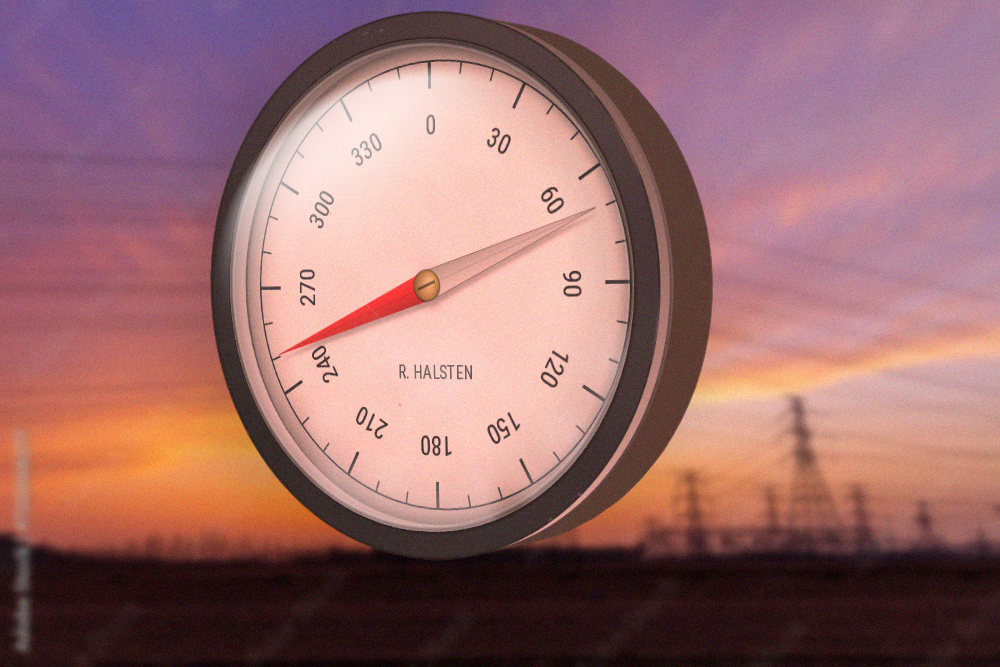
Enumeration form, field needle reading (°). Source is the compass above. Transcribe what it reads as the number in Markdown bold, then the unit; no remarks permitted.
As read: **250** °
